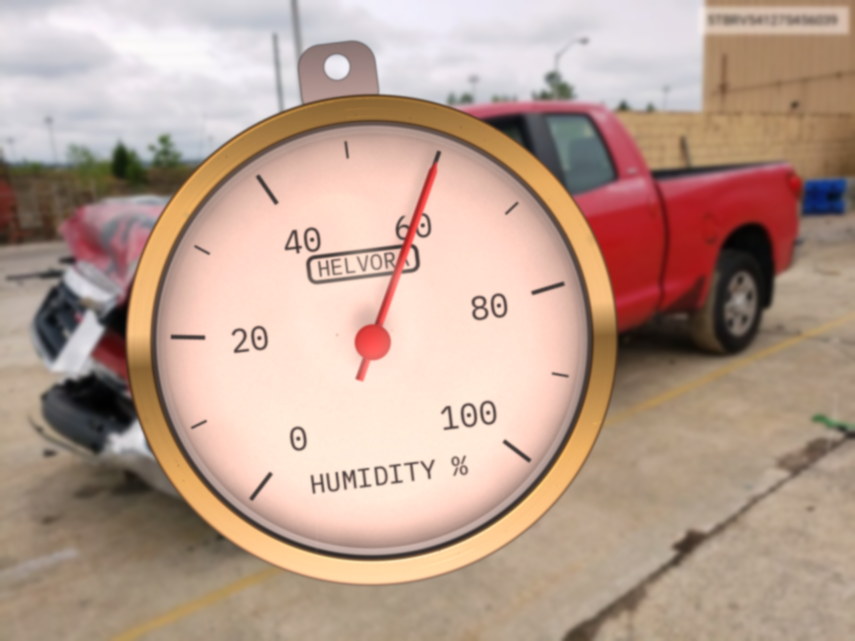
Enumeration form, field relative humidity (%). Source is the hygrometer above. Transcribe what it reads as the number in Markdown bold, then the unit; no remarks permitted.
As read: **60** %
